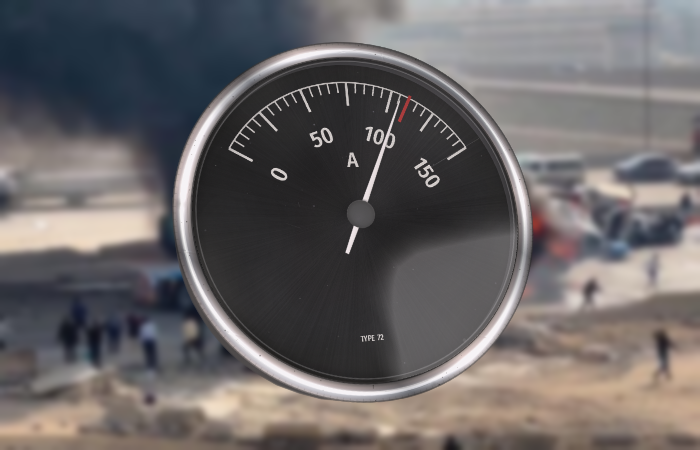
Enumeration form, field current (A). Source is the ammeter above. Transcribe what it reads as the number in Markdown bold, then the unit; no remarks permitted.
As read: **105** A
